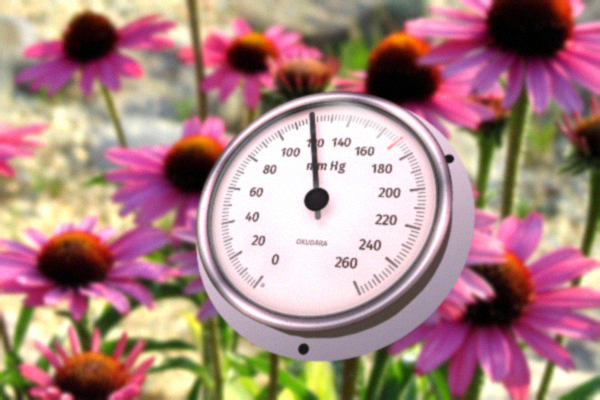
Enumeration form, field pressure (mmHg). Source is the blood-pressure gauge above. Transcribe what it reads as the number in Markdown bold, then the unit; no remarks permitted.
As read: **120** mmHg
